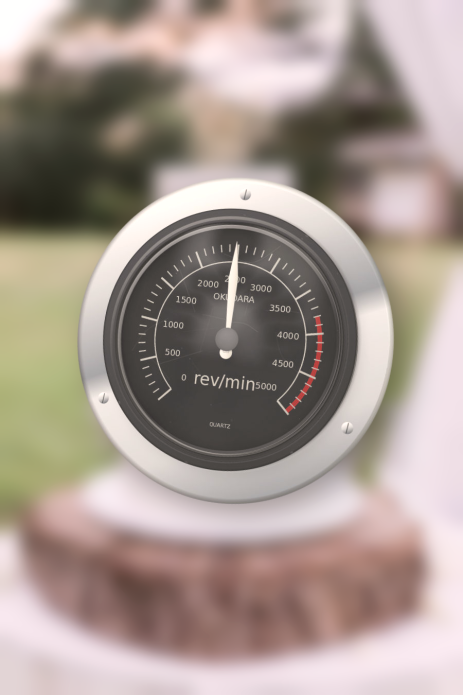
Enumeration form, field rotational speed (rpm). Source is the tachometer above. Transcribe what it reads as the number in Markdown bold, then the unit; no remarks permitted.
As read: **2500** rpm
